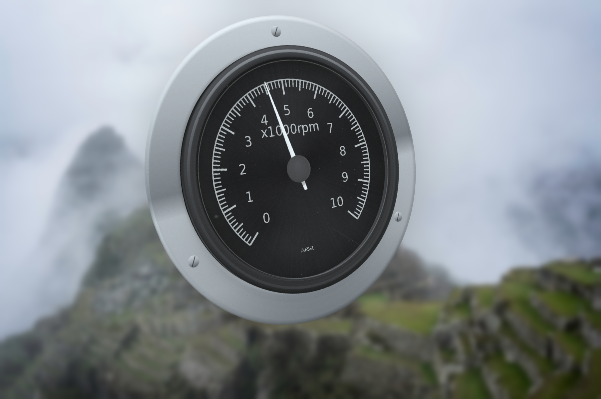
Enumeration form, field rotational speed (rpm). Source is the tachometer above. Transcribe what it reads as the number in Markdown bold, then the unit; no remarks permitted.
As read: **4500** rpm
